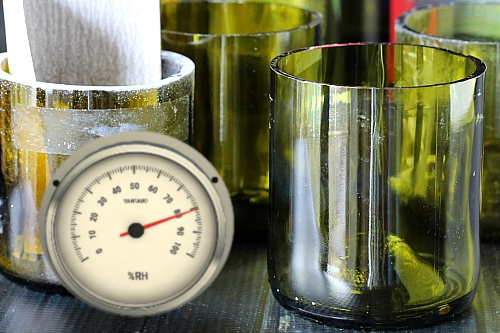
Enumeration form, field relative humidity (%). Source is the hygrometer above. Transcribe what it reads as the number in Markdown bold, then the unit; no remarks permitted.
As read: **80** %
